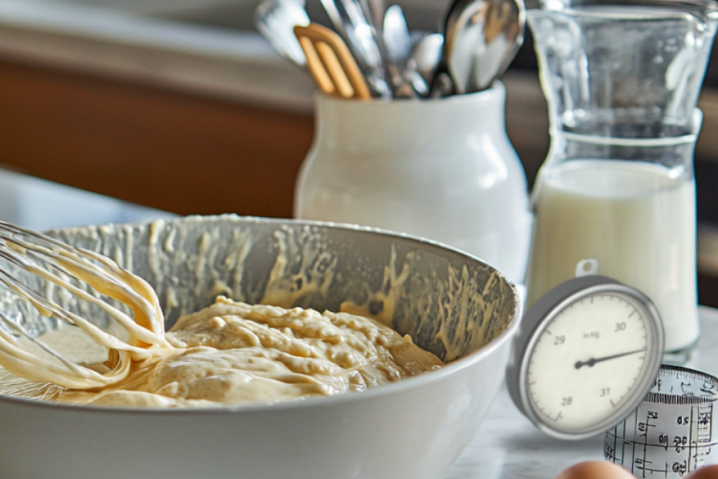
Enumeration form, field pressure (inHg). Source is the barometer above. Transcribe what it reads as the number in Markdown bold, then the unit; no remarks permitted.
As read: **30.4** inHg
